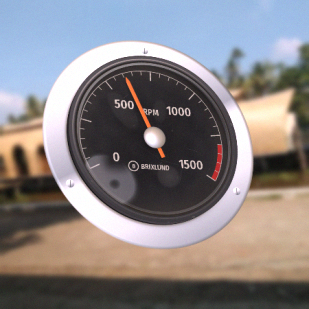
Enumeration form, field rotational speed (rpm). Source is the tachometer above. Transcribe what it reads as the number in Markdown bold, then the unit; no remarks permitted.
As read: **600** rpm
